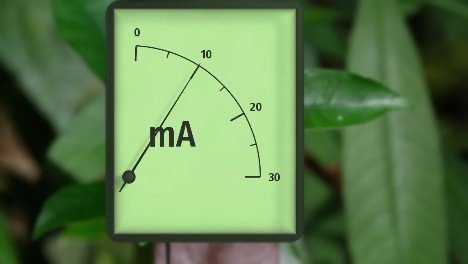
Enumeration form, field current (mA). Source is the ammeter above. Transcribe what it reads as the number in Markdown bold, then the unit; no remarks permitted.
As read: **10** mA
